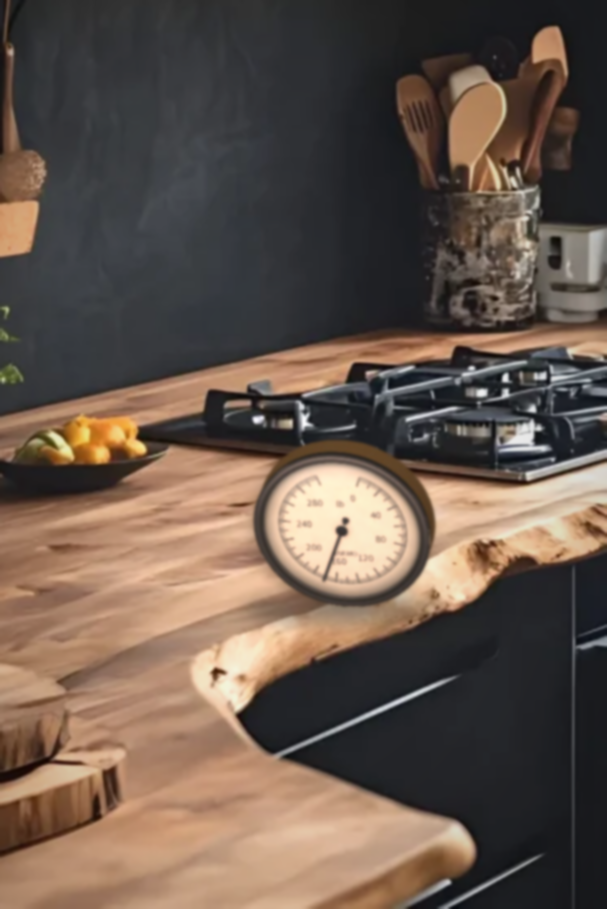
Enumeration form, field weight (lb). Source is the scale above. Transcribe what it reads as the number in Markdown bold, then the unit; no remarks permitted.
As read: **170** lb
